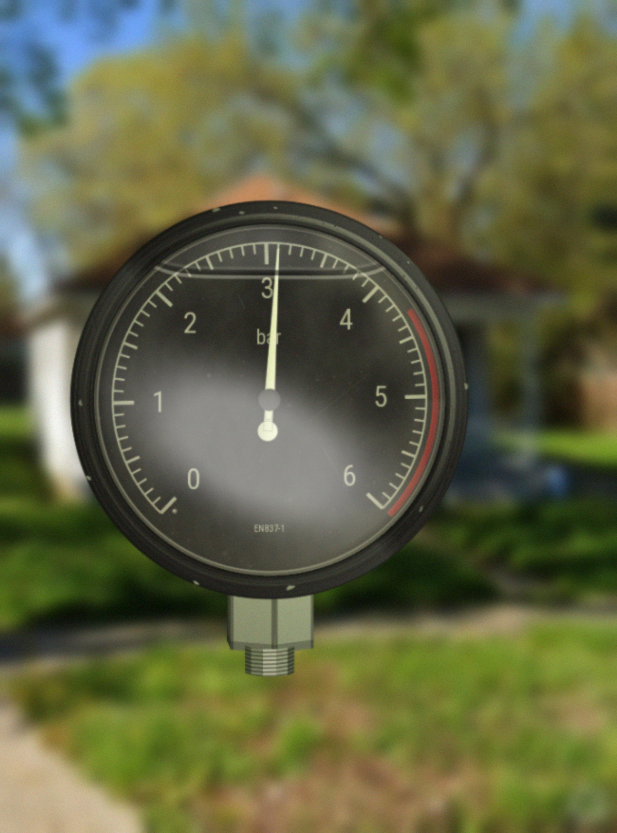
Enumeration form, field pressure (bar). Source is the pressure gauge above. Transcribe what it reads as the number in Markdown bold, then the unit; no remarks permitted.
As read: **3.1** bar
